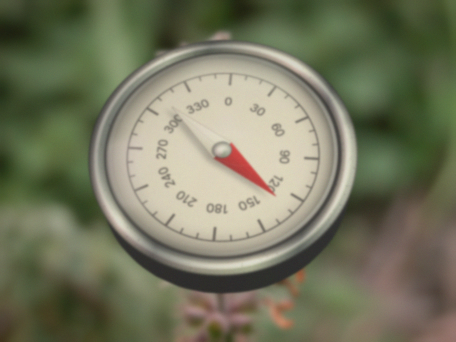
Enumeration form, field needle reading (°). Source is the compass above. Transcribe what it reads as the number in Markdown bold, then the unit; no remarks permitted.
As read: **130** °
